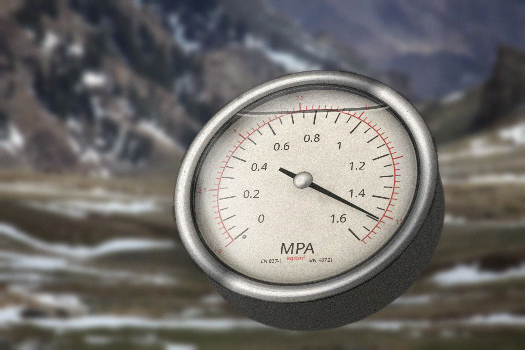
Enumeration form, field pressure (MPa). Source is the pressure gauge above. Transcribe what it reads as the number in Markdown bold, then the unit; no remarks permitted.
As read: **1.5** MPa
